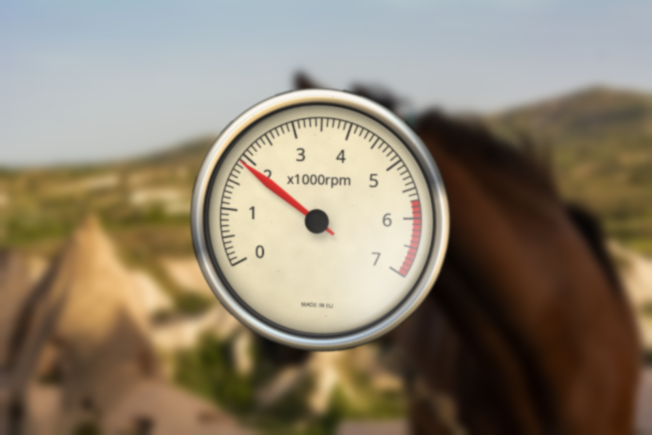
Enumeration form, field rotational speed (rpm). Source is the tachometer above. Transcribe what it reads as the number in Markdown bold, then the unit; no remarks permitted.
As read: **1900** rpm
